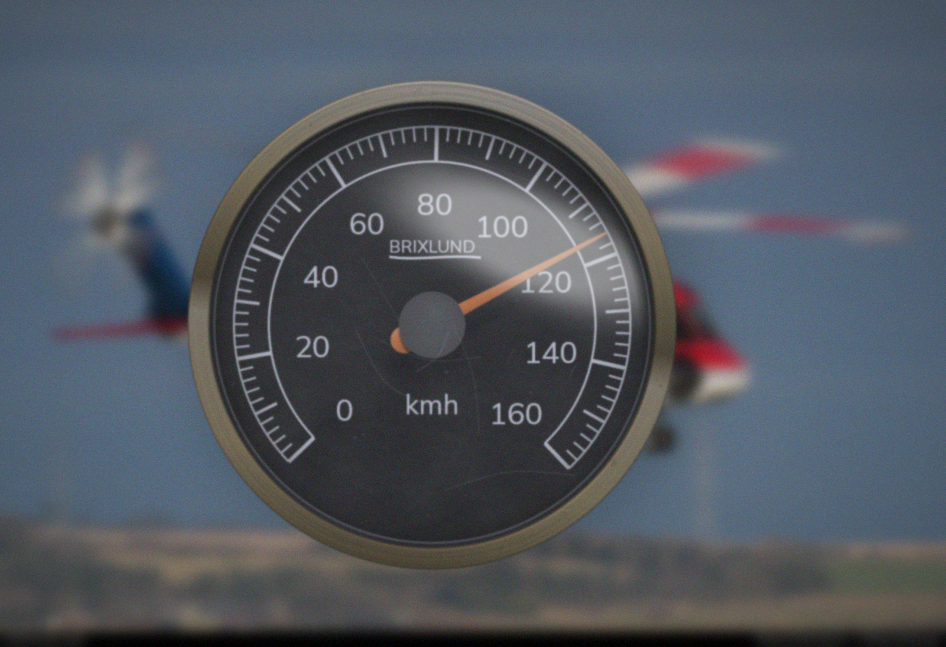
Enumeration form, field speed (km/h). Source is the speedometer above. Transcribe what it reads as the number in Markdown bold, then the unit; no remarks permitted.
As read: **116** km/h
